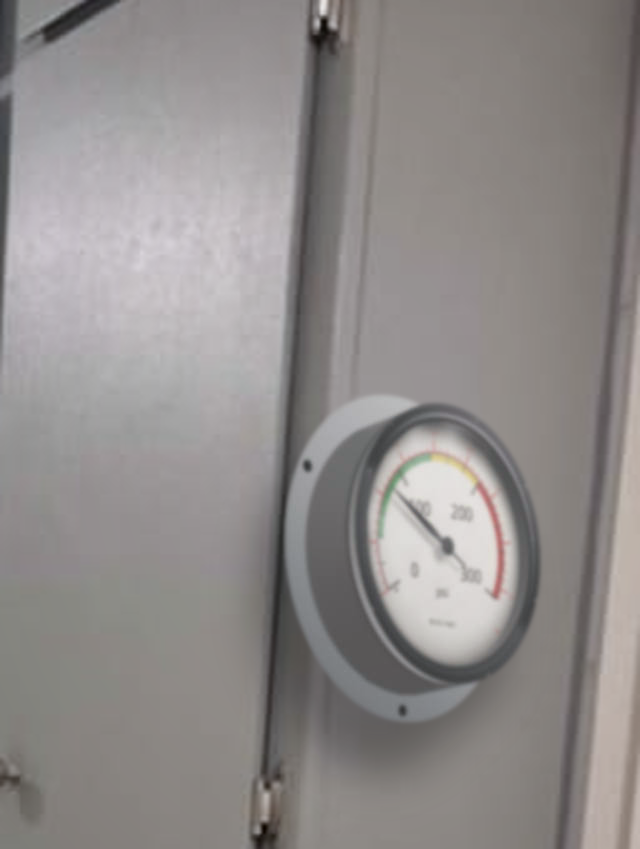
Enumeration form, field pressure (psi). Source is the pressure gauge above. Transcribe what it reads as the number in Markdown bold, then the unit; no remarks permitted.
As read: **80** psi
